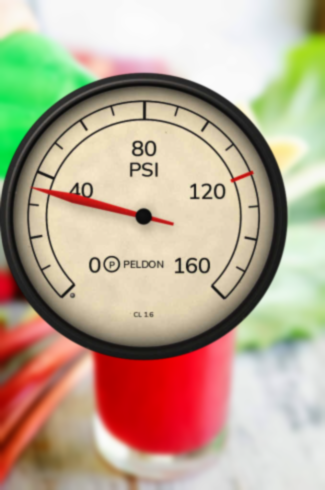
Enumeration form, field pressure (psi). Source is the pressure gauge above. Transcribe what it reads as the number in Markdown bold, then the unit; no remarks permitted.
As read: **35** psi
